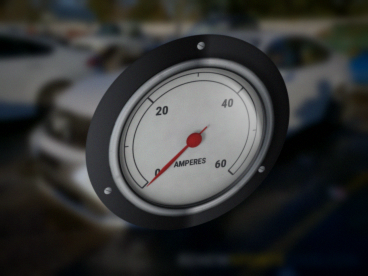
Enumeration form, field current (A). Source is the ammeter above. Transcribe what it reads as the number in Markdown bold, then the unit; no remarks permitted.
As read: **0** A
